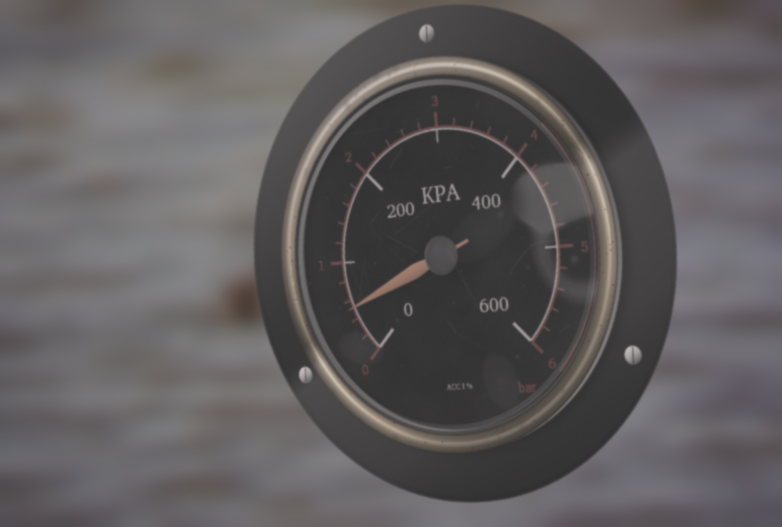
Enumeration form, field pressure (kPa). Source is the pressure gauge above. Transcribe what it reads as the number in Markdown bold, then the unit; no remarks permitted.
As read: **50** kPa
